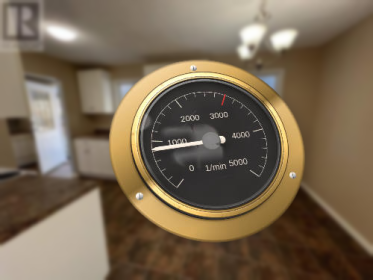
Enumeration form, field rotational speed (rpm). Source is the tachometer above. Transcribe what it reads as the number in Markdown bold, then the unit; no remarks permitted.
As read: **800** rpm
